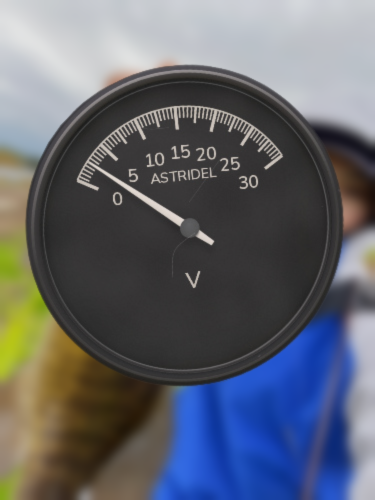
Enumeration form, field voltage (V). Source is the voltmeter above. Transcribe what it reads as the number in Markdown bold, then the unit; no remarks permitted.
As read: **2.5** V
